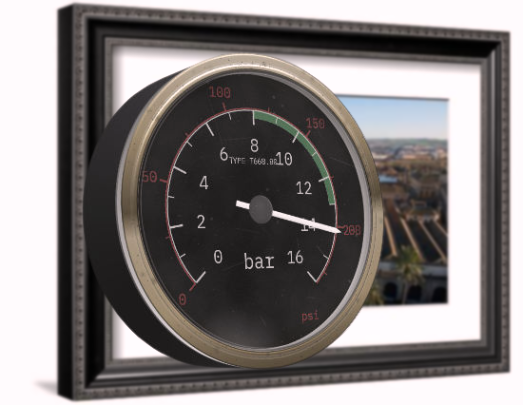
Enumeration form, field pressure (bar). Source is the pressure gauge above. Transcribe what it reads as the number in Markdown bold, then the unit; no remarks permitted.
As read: **14** bar
